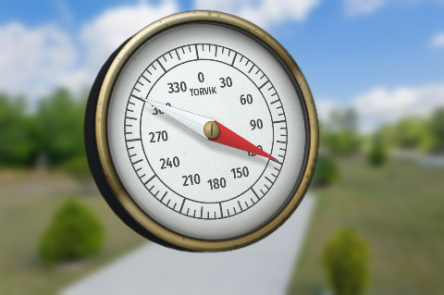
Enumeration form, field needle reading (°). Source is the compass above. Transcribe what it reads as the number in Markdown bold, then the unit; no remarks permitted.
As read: **120** °
